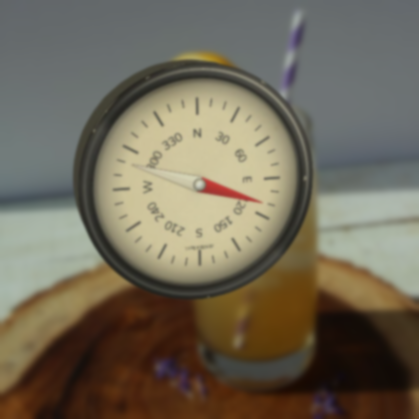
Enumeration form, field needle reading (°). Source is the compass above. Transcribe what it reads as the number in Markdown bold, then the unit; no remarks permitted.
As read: **110** °
